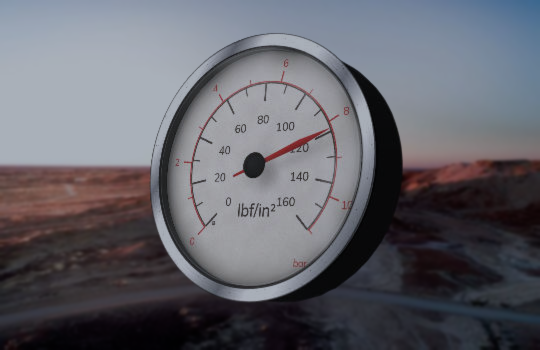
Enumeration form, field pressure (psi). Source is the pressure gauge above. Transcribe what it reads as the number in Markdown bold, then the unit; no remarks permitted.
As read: **120** psi
